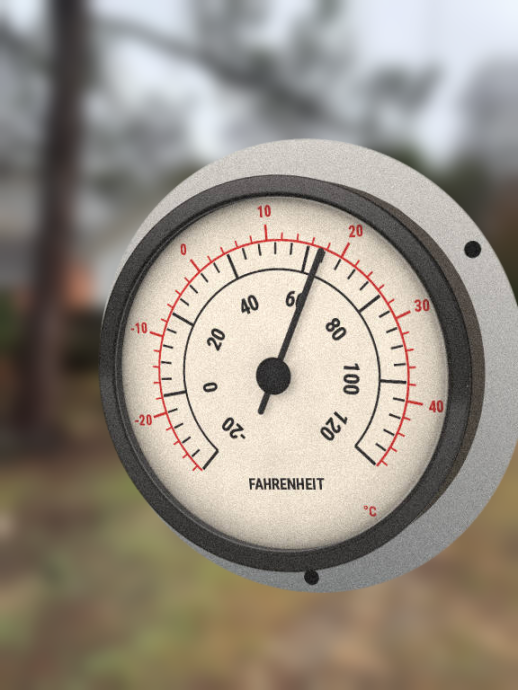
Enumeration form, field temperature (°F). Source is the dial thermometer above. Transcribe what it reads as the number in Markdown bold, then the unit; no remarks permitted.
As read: **64** °F
